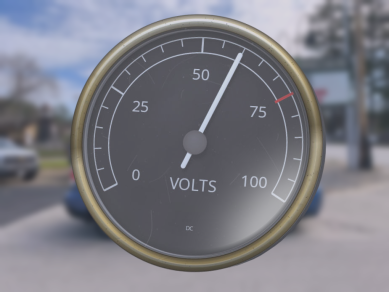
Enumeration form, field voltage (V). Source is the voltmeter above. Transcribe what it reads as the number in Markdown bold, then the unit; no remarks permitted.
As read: **60** V
